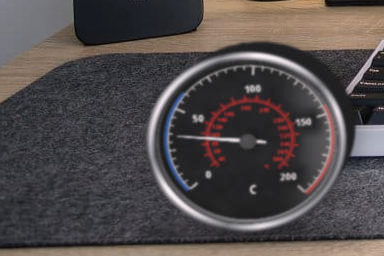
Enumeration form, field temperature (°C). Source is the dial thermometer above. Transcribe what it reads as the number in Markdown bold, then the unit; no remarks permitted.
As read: **35** °C
